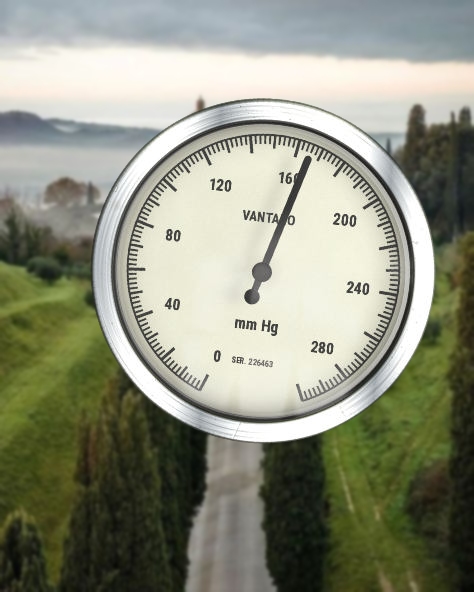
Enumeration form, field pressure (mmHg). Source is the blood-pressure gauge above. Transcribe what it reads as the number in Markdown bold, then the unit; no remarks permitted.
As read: **166** mmHg
